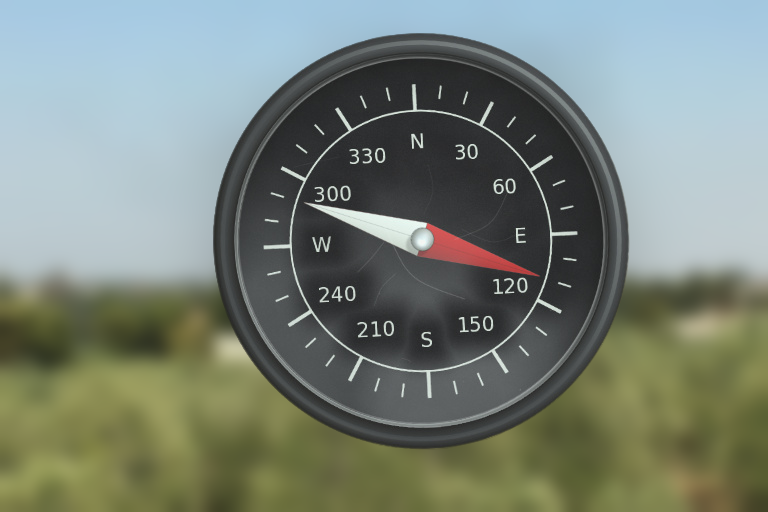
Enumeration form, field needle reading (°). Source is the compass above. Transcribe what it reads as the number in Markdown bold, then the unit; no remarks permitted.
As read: **110** °
